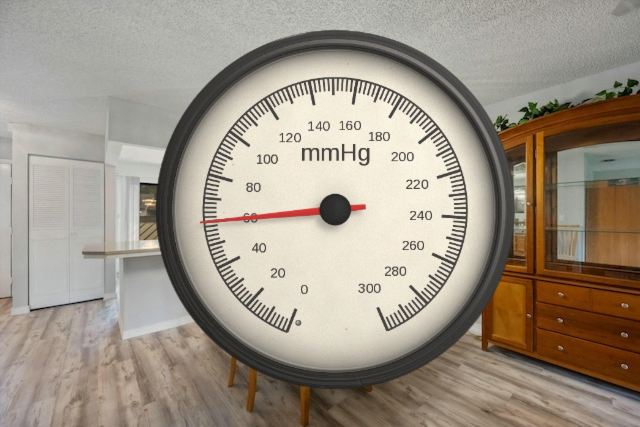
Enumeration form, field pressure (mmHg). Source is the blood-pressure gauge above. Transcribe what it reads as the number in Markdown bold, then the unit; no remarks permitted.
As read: **60** mmHg
